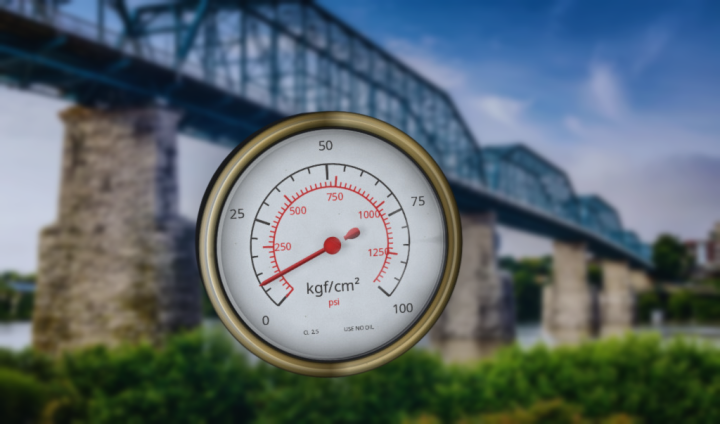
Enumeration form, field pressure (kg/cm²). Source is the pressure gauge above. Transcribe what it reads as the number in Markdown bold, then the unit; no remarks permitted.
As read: **7.5** kg/cm²
